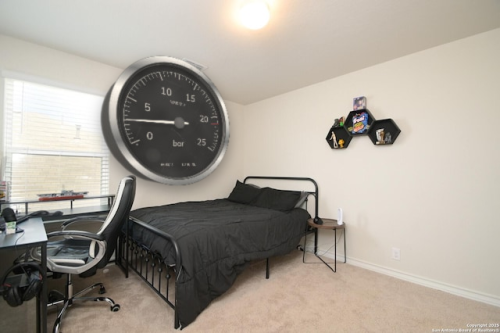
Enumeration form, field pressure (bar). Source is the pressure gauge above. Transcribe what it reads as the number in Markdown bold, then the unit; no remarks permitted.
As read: **2.5** bar
